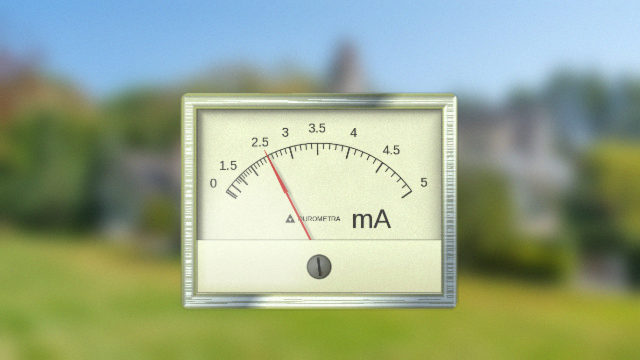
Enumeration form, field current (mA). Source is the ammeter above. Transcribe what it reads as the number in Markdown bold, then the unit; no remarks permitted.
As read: **2.5** mA
